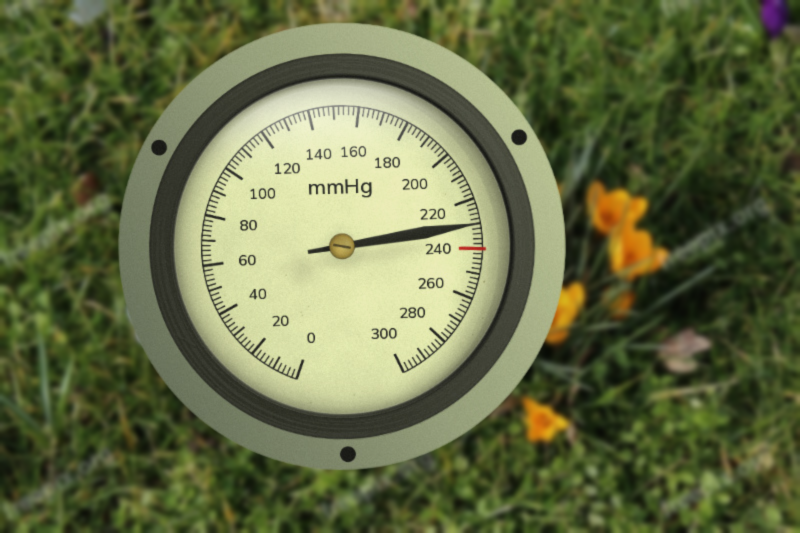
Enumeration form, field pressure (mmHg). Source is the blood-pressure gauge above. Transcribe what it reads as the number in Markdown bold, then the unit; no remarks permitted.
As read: **230** mmHg
